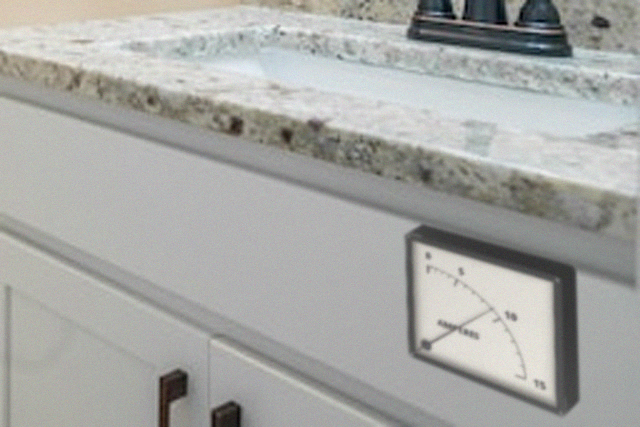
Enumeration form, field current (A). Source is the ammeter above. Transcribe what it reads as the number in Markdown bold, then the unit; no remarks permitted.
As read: **9** A
